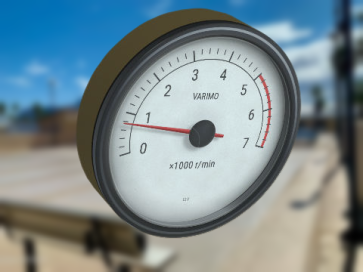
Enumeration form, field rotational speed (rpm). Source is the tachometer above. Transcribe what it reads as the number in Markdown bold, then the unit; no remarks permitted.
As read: **800** rpm
